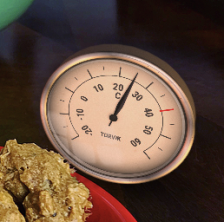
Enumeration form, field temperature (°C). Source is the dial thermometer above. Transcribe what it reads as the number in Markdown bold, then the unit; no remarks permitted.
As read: **25** °C
